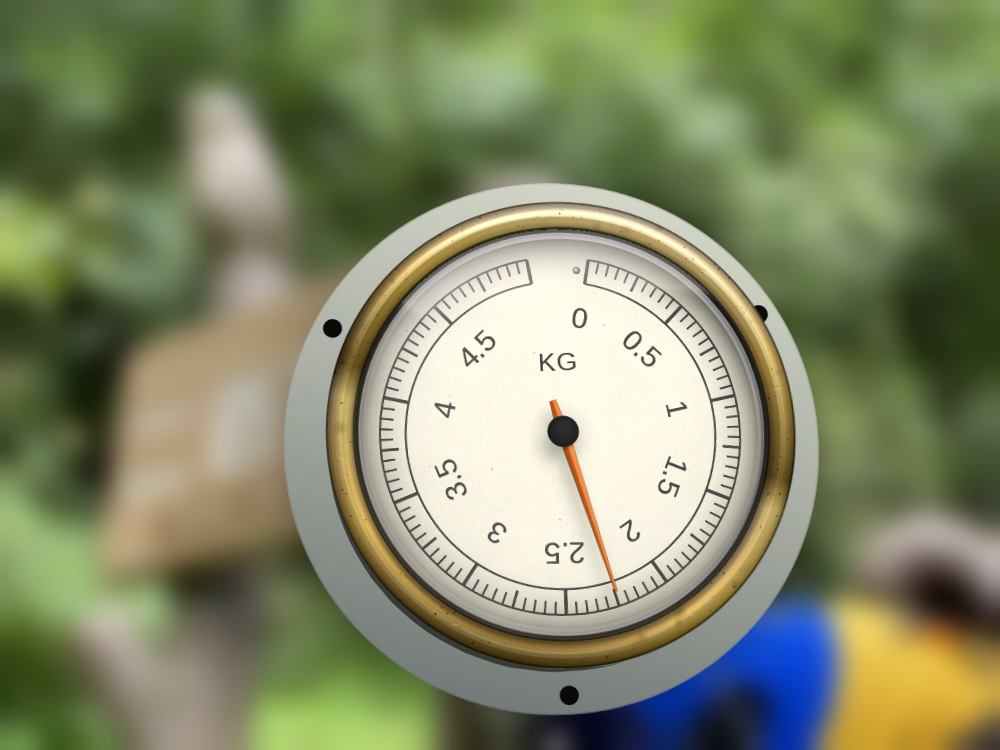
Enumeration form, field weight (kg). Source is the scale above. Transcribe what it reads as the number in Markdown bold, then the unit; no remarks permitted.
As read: **2.25** kg
